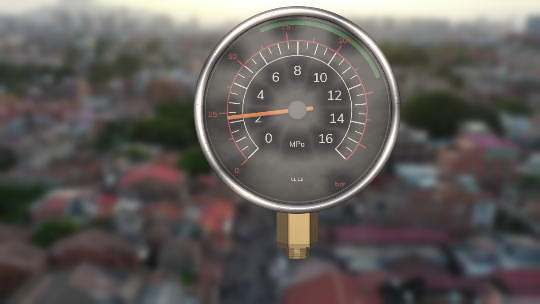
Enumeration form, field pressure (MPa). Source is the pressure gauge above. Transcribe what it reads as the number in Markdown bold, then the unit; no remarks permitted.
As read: **2.25** MPa
